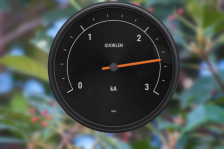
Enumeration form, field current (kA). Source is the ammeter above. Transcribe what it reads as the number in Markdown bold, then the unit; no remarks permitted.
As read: **2.5** kA
